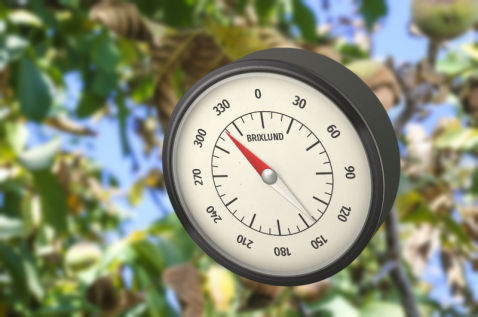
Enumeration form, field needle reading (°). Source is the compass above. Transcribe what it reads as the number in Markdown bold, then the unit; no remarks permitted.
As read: **320** °
